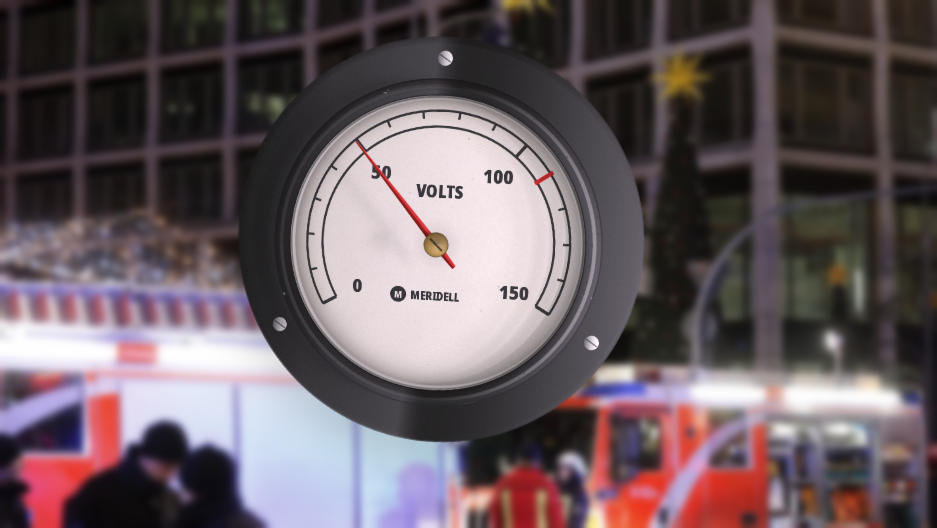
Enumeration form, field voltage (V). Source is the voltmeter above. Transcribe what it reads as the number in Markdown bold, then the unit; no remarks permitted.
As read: **50** V
